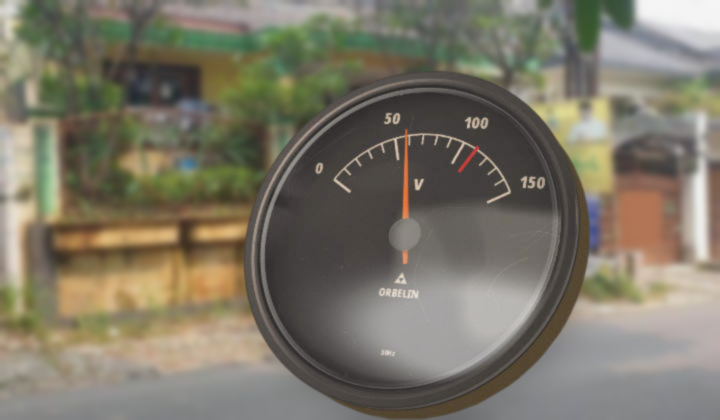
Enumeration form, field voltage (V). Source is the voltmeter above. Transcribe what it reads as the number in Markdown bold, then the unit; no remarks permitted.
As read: **60** V
